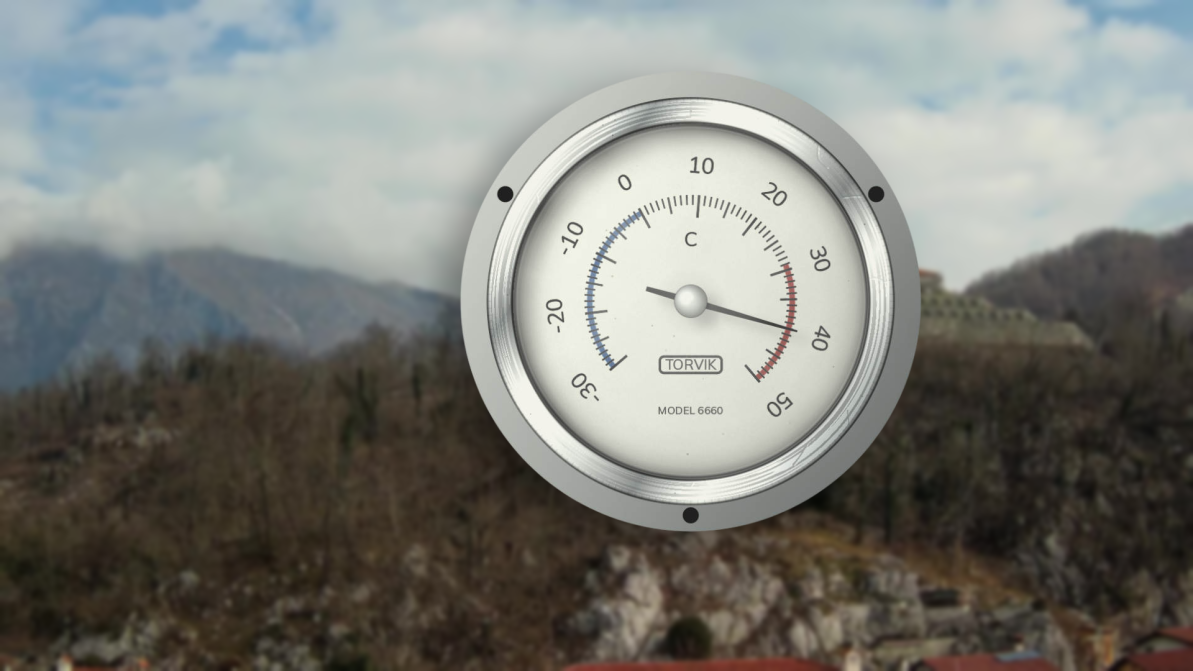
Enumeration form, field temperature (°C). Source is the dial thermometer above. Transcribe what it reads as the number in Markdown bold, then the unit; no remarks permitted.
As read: **40** °C
